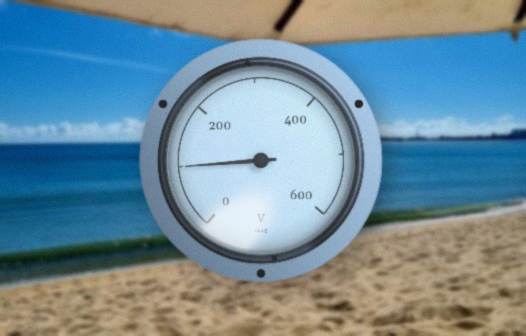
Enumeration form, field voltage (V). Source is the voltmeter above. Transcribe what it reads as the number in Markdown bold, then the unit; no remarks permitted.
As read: **100** V
